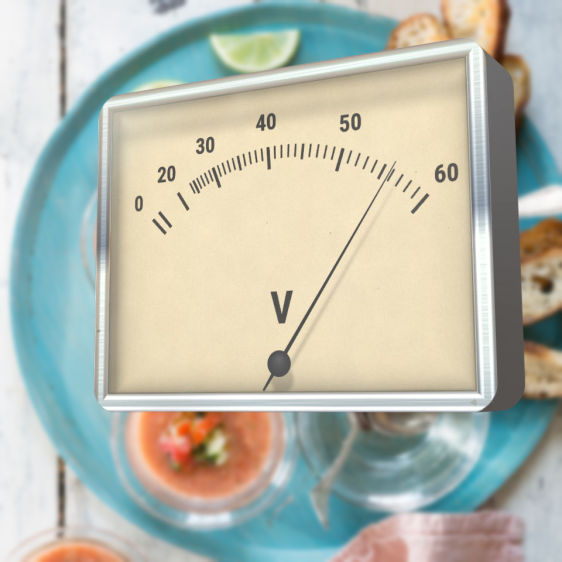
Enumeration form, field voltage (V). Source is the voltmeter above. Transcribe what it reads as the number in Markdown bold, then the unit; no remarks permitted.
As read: **56** V
